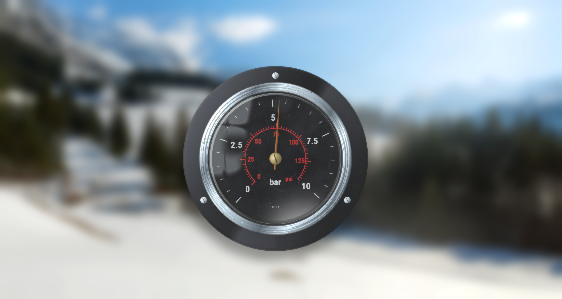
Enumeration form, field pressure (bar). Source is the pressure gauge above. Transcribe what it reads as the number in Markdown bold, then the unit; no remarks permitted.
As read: **5.25** bar
